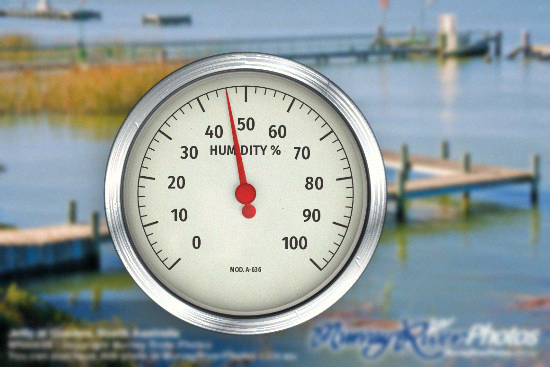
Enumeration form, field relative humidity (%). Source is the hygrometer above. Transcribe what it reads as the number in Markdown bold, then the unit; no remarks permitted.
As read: **46** %
